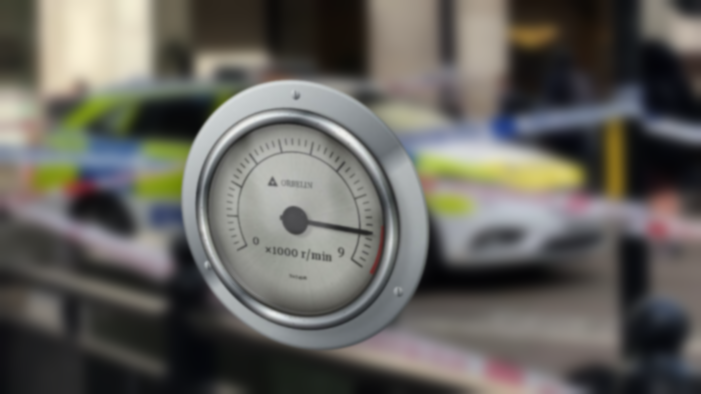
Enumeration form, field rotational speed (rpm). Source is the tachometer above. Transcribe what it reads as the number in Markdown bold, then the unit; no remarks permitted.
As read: **8000** rpm
